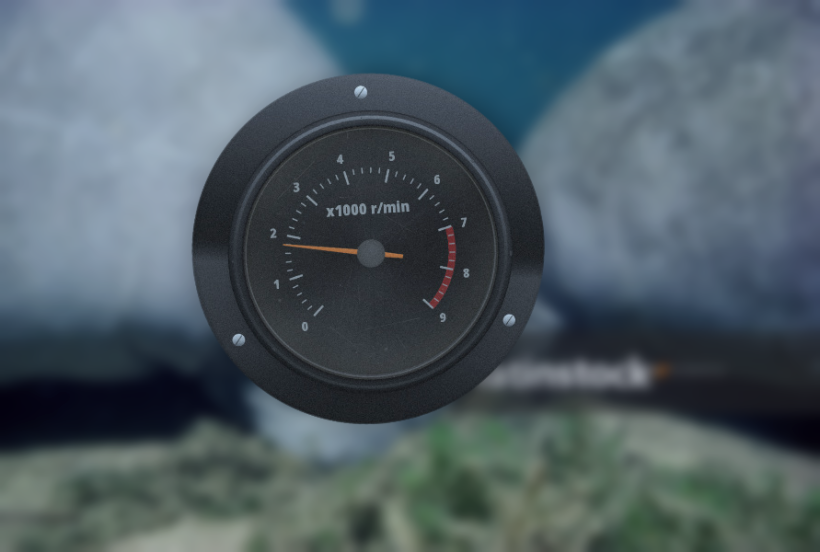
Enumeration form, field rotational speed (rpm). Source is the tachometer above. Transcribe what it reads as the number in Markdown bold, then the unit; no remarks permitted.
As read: **1800** rpm
